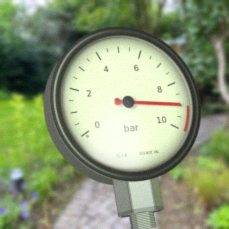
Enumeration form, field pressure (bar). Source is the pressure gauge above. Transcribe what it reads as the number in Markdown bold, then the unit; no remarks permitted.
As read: **9** bar
